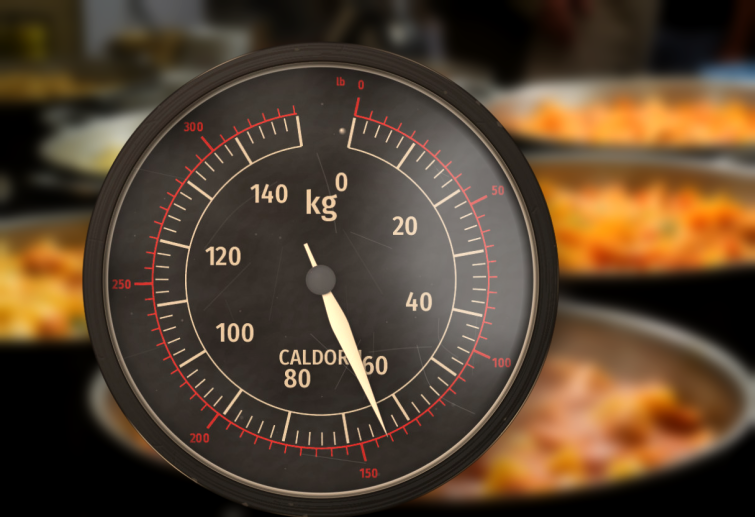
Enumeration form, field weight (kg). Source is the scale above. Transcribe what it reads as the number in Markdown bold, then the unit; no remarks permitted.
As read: **64** kg
